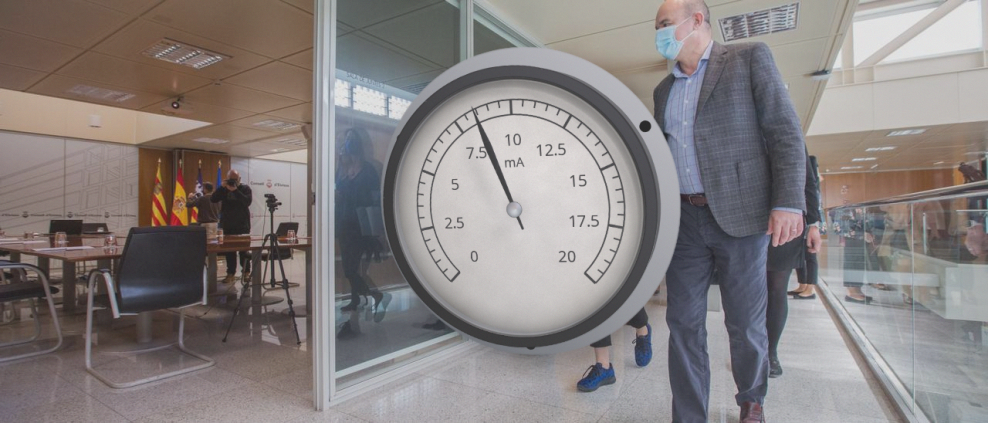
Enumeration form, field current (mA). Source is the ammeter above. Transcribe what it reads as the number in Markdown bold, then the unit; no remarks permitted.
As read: **8.5** mA
